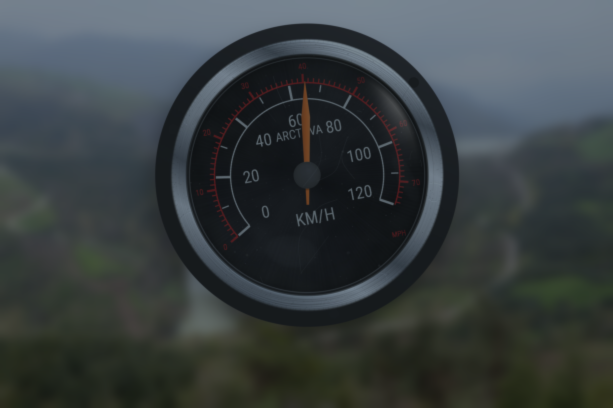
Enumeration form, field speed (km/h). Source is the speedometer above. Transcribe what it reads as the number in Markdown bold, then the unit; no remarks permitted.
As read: **65** km/h
